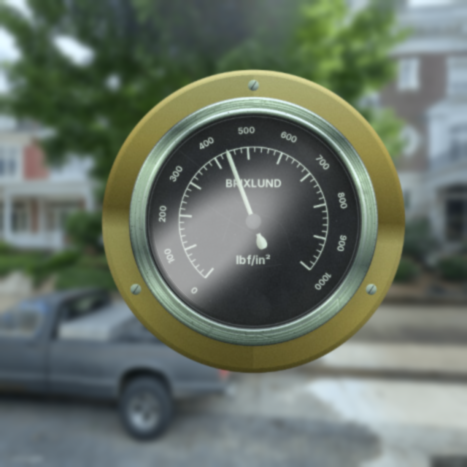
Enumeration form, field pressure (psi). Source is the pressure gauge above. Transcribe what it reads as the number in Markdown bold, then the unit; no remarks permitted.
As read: **440** psi
